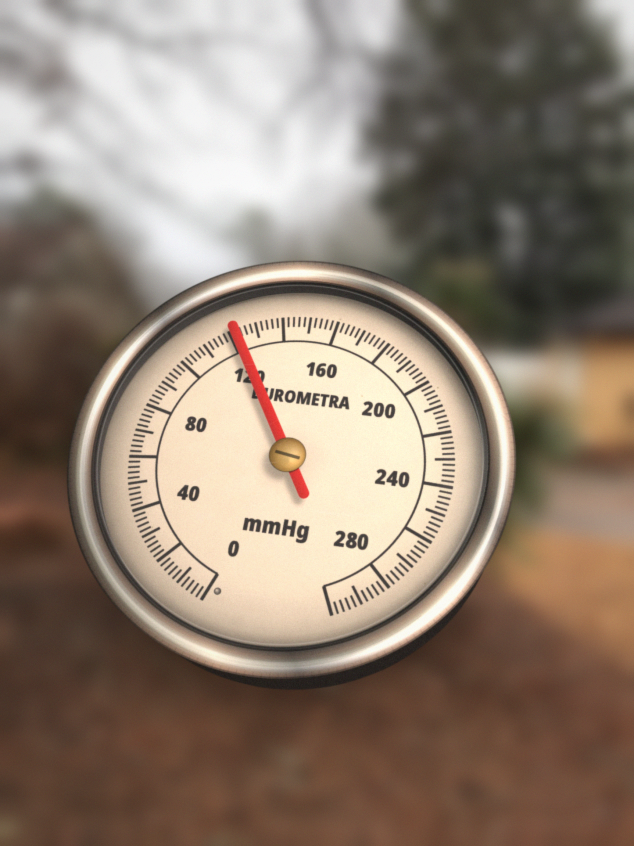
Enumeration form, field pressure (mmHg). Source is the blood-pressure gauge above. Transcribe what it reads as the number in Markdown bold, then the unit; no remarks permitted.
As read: **122** mmHg
